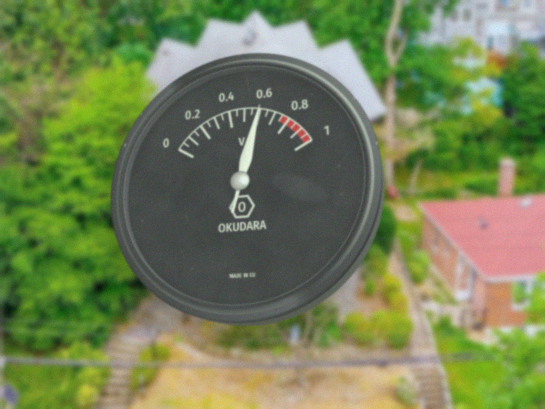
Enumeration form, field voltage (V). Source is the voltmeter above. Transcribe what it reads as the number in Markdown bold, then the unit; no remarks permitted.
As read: **0.6** V
